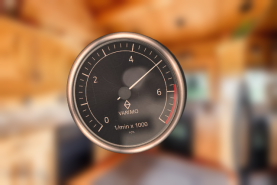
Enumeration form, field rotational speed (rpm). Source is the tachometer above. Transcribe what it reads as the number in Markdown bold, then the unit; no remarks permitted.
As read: **5000** rpm
